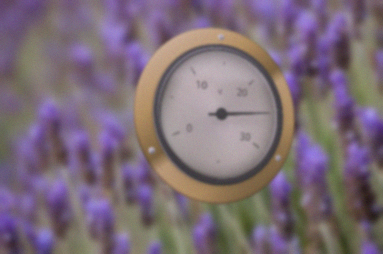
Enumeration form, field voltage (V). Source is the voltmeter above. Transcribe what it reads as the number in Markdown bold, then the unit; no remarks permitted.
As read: **25** V
